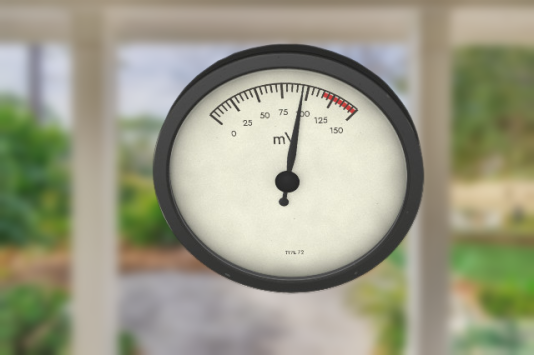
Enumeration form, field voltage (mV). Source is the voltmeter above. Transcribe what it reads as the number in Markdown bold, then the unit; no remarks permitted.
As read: **95** mV
